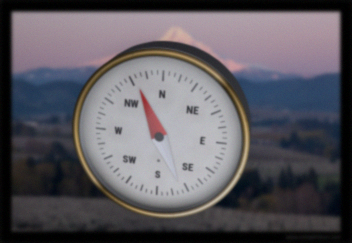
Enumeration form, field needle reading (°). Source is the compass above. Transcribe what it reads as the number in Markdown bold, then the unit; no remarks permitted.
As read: **335** °
